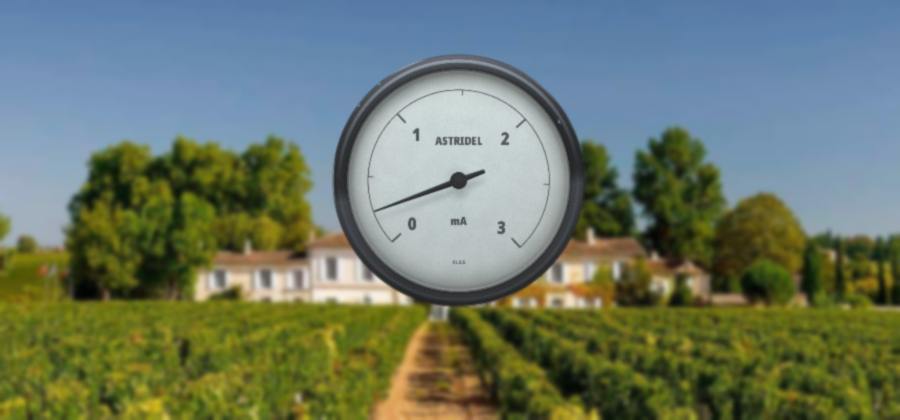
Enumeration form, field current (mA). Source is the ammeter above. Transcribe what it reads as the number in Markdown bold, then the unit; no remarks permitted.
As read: **0.25** mA
